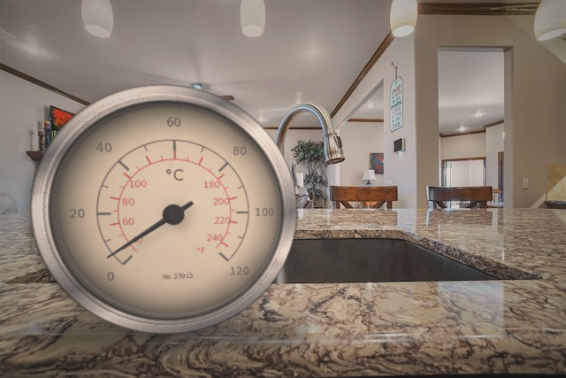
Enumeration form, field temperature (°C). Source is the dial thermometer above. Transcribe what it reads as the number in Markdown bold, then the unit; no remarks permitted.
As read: **5** °C
